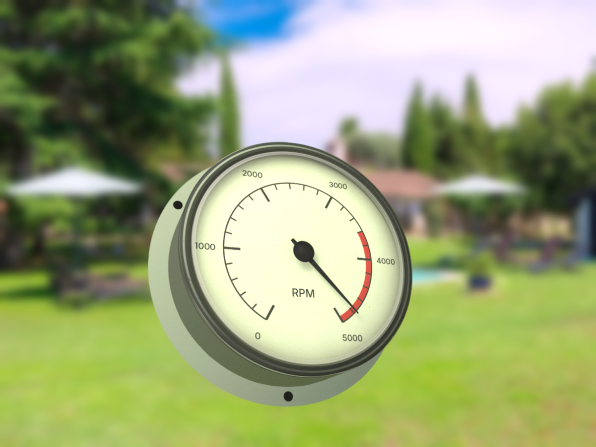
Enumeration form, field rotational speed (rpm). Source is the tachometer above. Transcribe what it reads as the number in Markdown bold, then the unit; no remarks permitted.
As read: **4800** rpm
